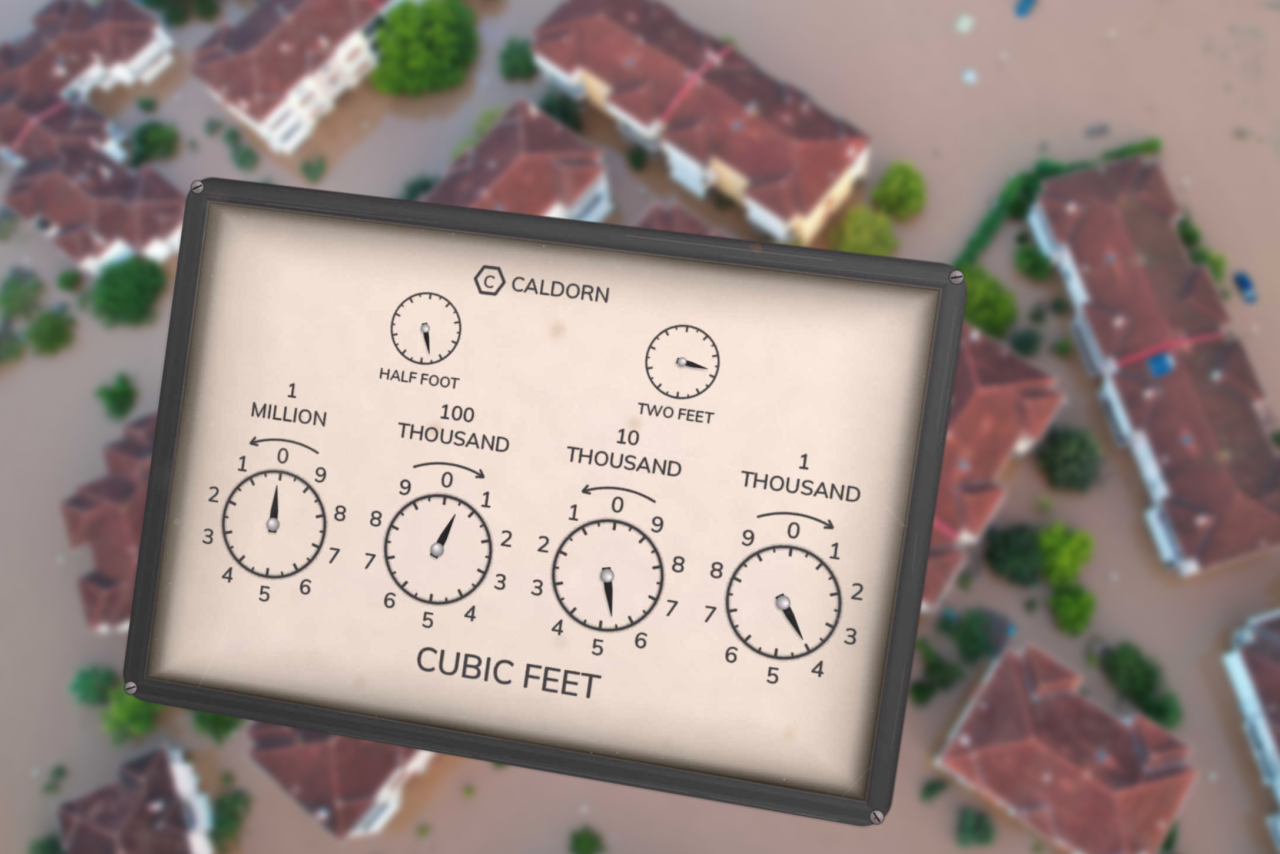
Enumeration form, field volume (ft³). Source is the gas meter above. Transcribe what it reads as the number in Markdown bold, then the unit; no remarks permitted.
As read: **5400** ft³
